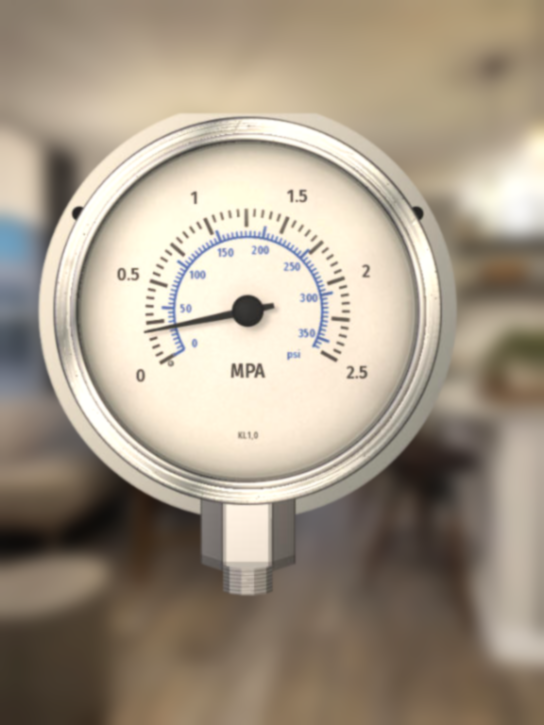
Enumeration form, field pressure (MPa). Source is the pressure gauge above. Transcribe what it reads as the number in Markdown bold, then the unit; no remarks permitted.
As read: **0.2** MPa
